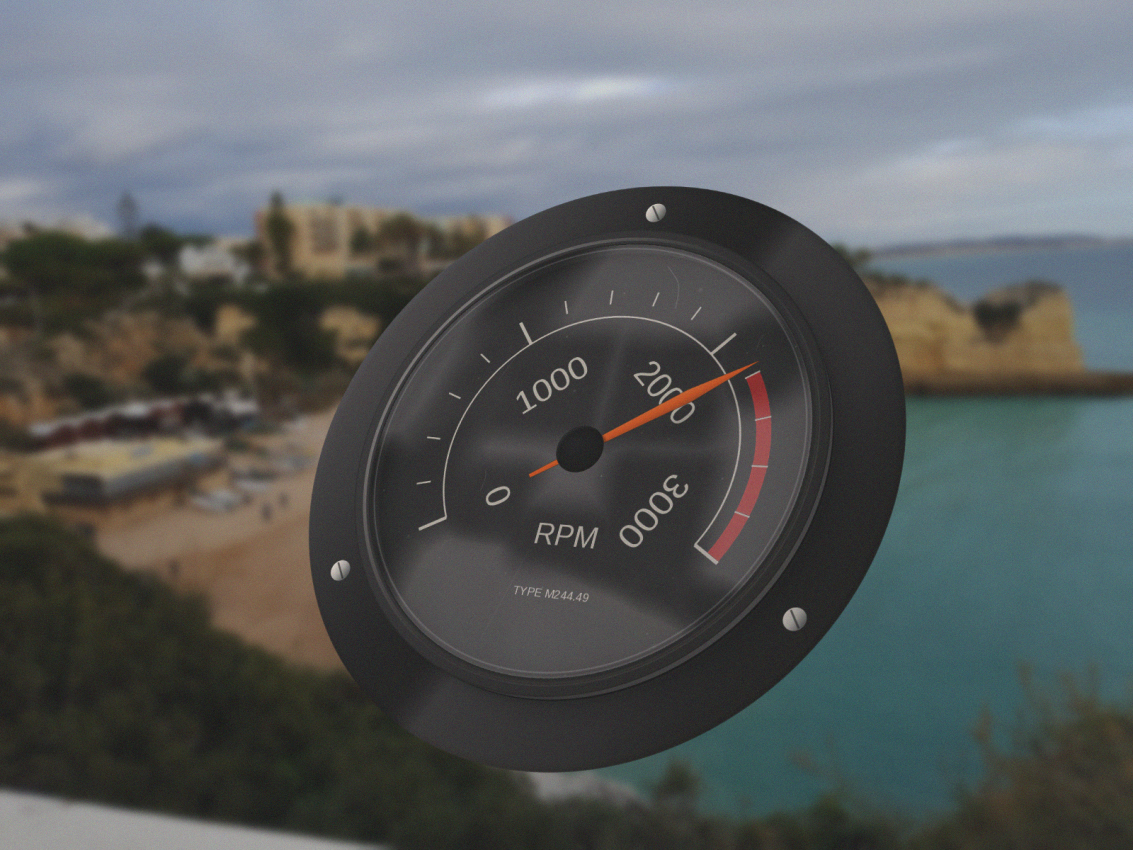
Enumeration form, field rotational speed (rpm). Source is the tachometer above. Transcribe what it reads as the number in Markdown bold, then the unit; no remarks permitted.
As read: **2200** rpm
